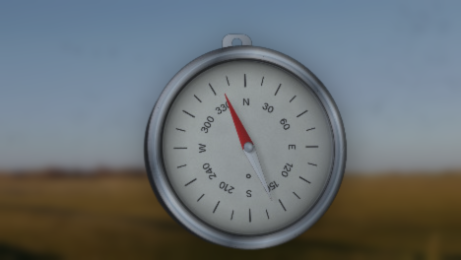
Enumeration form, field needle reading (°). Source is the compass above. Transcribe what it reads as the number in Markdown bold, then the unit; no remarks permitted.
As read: **337.5** °
